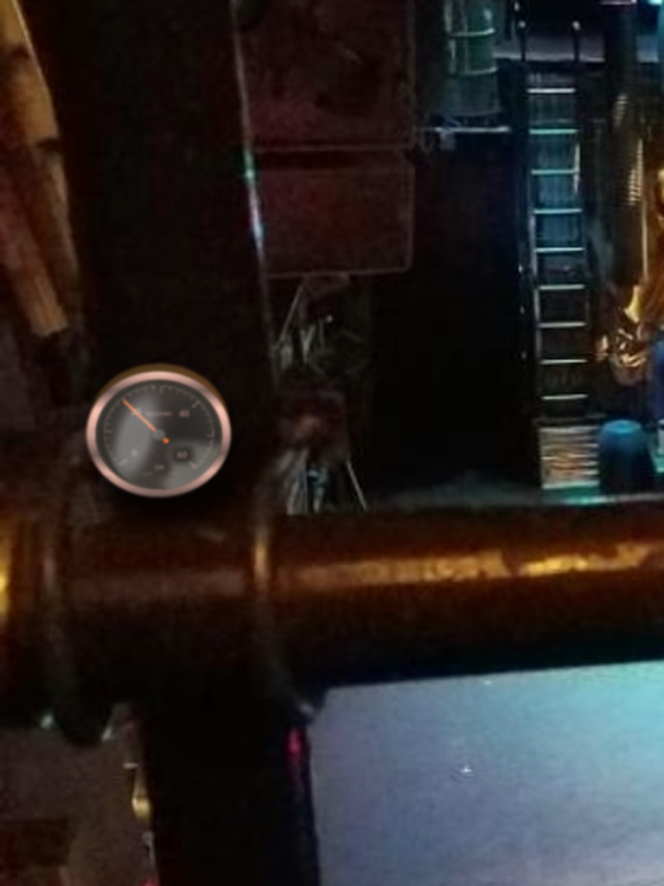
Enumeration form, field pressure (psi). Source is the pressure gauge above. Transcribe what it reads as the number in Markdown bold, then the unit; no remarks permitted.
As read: **20** psi
